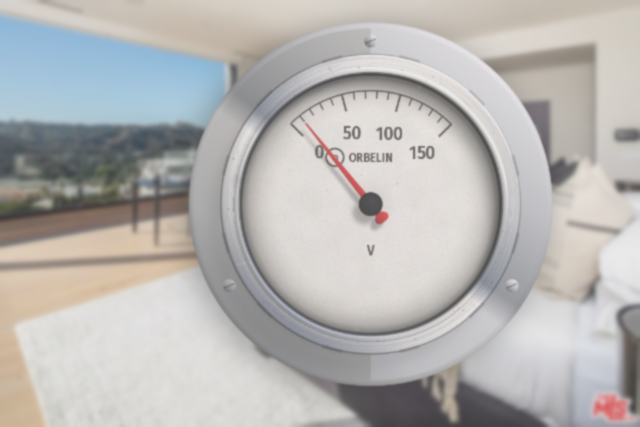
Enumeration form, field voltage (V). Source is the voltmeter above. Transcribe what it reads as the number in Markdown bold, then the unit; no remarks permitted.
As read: **10** V
